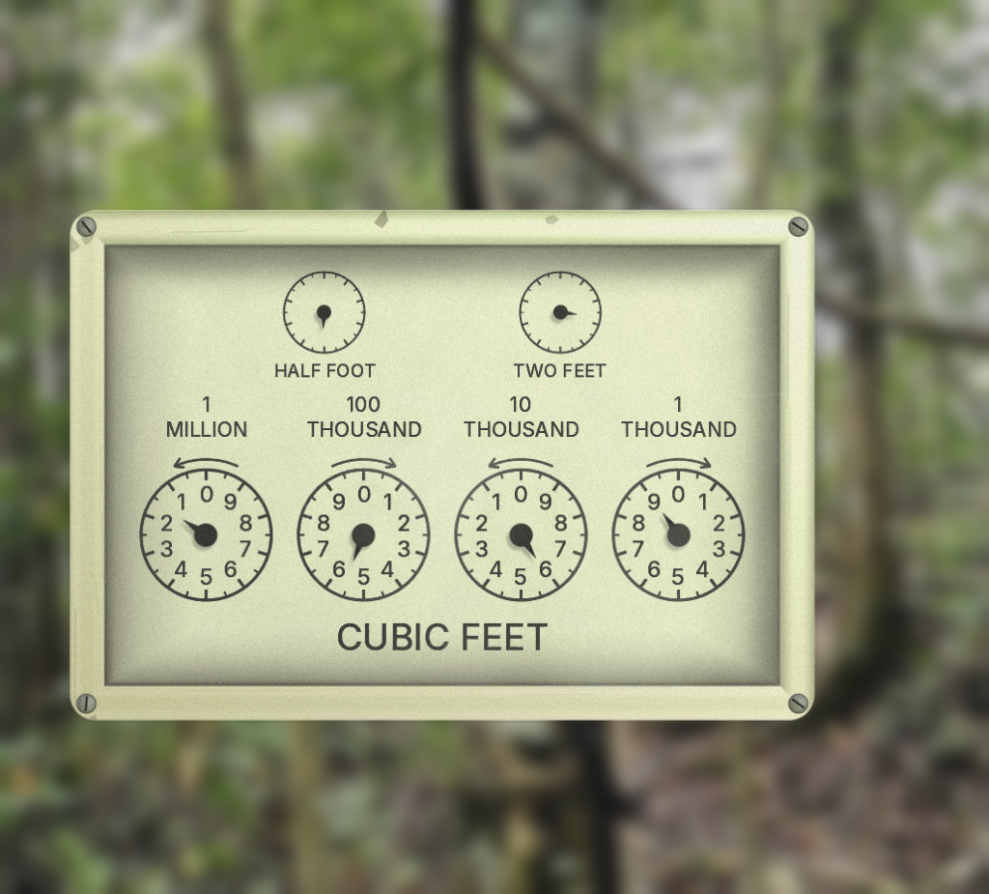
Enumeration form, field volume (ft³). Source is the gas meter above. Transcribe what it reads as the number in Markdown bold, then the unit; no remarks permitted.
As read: **155900** ft³
